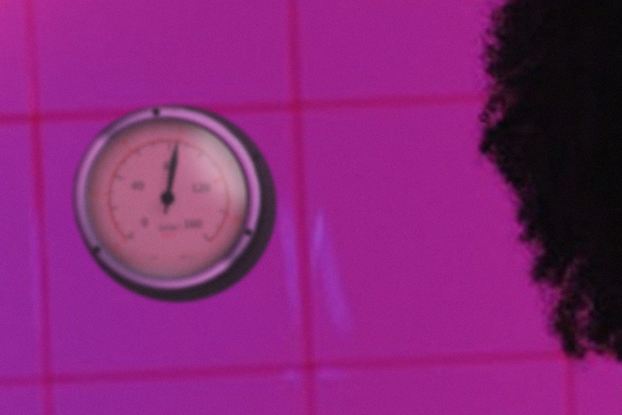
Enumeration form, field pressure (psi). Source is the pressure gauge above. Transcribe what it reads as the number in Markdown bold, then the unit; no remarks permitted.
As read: **85** psi
